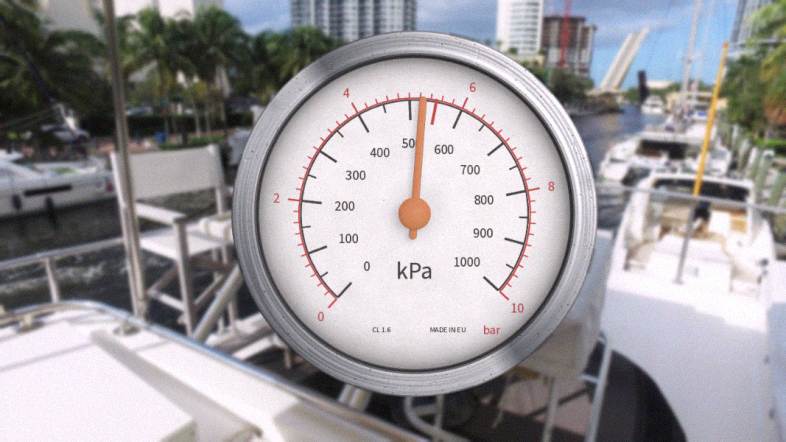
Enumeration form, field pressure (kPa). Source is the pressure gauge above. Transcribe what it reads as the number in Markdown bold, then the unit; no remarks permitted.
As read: **525** kPa
